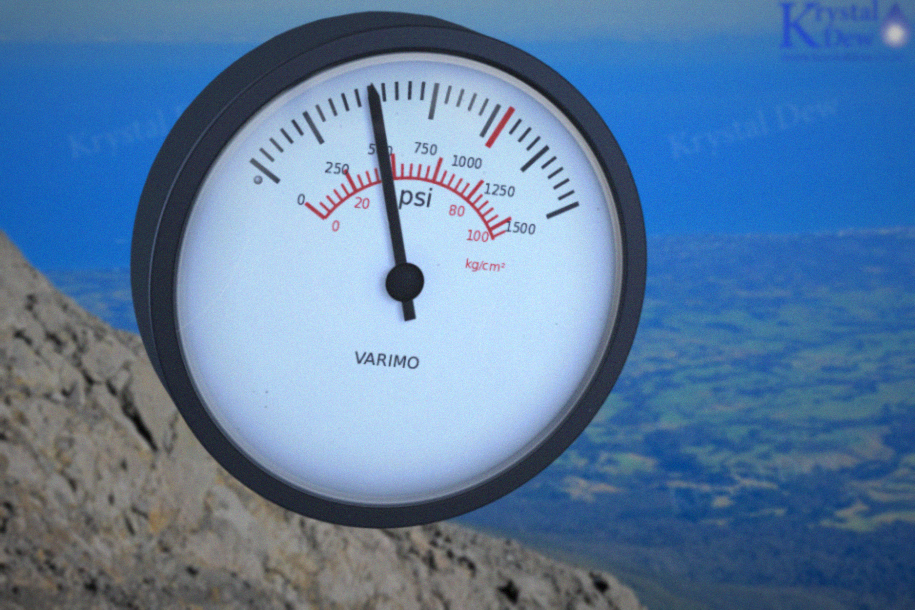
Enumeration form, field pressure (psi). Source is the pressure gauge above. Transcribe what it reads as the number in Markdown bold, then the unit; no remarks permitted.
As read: **500** psi
